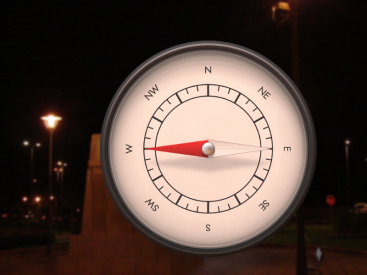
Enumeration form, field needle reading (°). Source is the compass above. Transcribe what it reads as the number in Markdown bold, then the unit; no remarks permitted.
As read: **270** °
